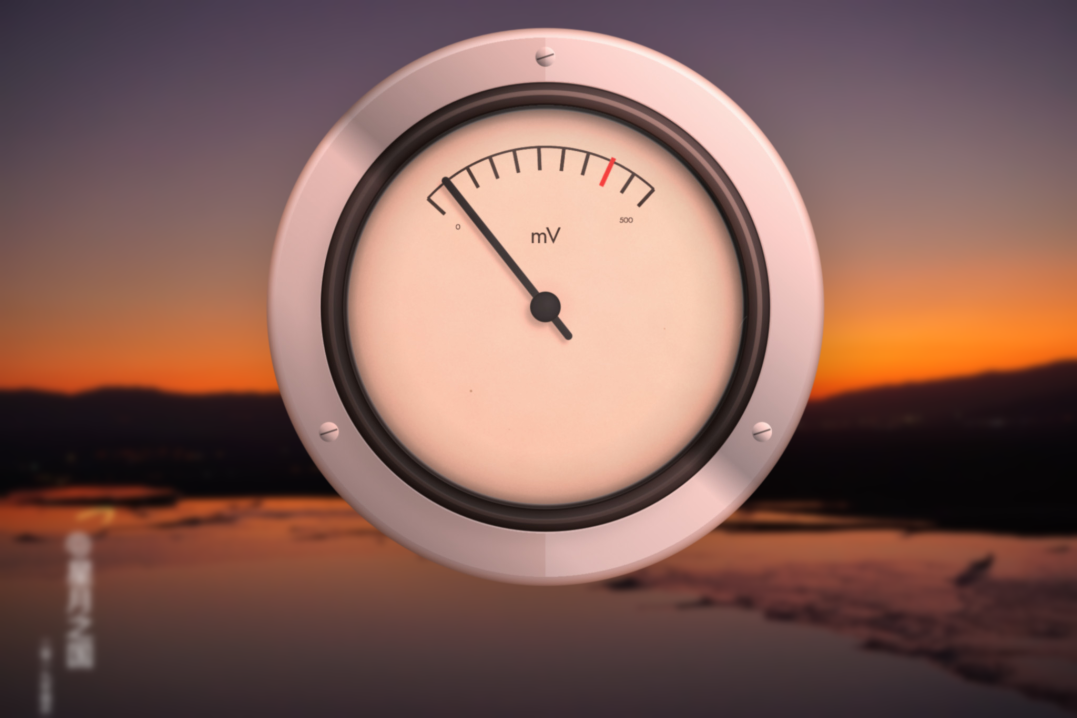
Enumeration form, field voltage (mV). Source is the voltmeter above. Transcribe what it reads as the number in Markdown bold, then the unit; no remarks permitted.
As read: **50** mV
